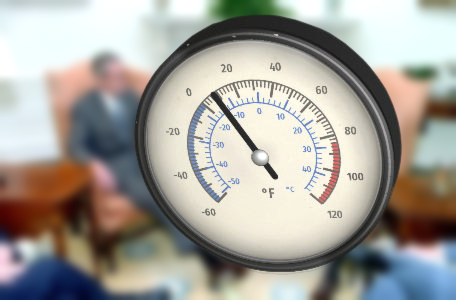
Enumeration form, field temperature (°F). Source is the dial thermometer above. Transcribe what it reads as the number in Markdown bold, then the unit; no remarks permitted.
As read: **10** °F
